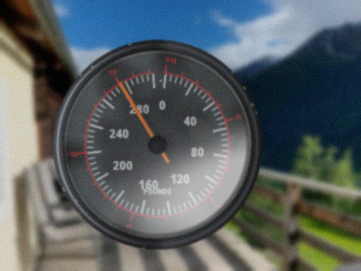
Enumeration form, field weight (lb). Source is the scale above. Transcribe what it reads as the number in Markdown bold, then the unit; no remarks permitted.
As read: **276** lb
